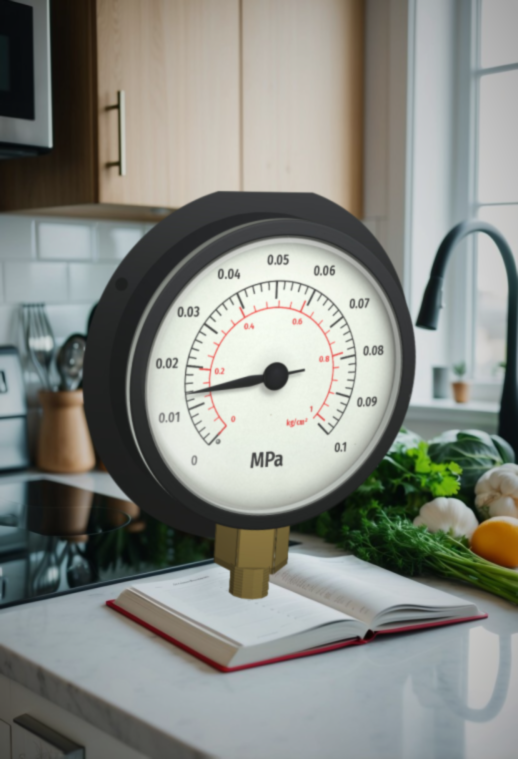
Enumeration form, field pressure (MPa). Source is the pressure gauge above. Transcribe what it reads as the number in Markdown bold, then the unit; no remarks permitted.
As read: **0.014** MPa
